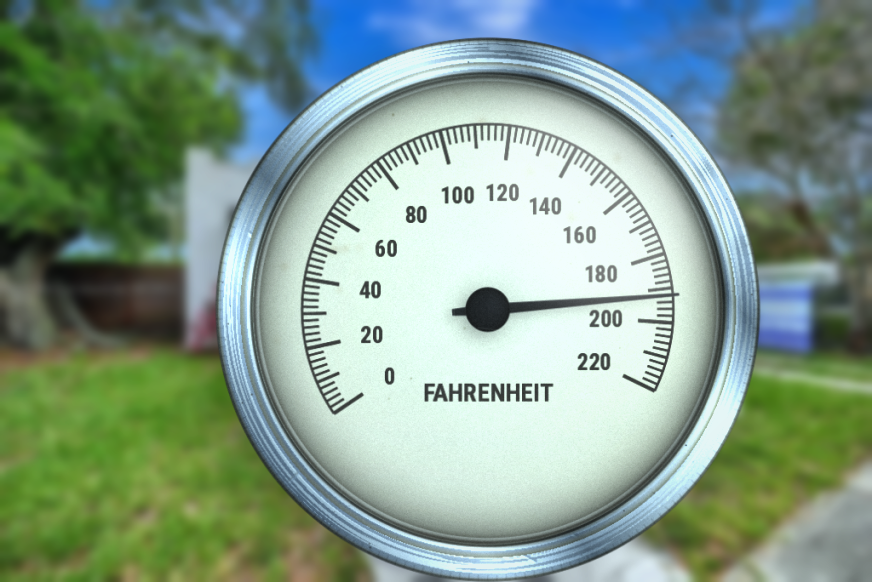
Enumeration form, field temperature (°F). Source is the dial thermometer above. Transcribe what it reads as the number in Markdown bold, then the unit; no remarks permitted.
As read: **192** °F
